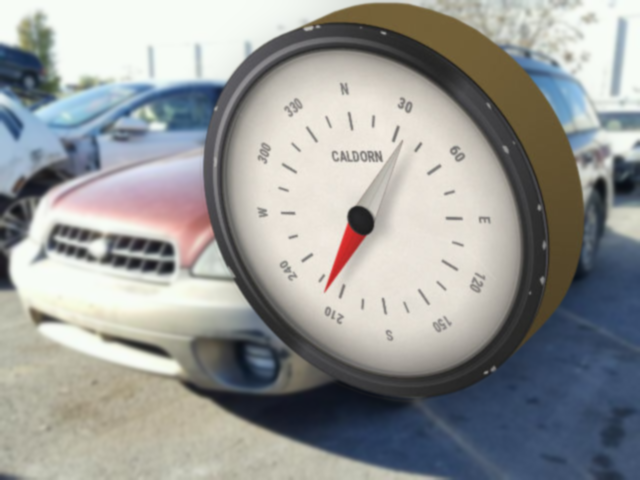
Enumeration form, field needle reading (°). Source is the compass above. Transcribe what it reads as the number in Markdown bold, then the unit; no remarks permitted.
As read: **217.5** °
